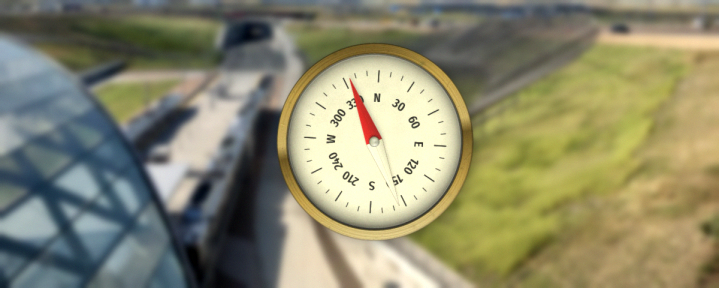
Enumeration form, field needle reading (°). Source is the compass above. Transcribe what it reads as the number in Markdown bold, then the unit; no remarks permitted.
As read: **335** °
